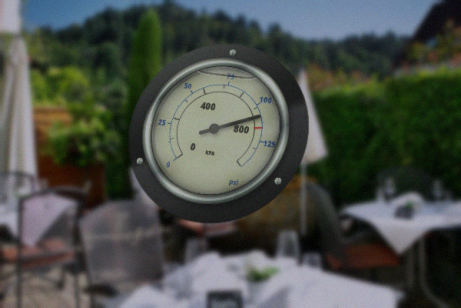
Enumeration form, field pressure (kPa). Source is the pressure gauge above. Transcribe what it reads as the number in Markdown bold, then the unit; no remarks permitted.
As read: **750** kPa
